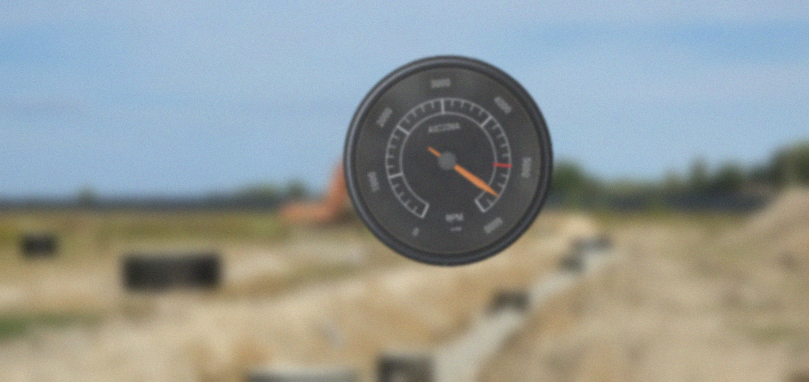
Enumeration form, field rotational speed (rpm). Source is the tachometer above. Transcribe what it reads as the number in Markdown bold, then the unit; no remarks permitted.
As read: **5600** rpm
